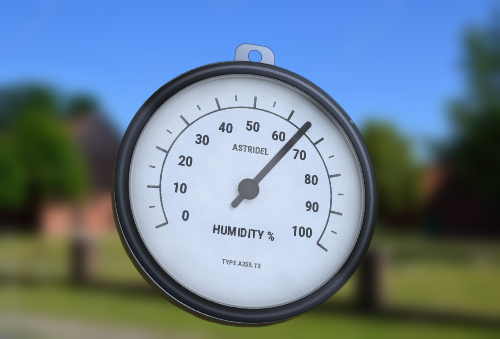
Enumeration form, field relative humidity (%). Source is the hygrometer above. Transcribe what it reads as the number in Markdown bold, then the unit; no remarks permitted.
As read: **65** %
